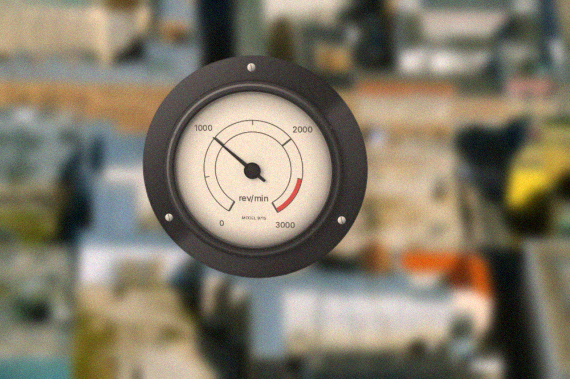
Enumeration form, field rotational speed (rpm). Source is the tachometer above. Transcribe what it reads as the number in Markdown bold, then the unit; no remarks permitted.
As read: **1000** rpm
